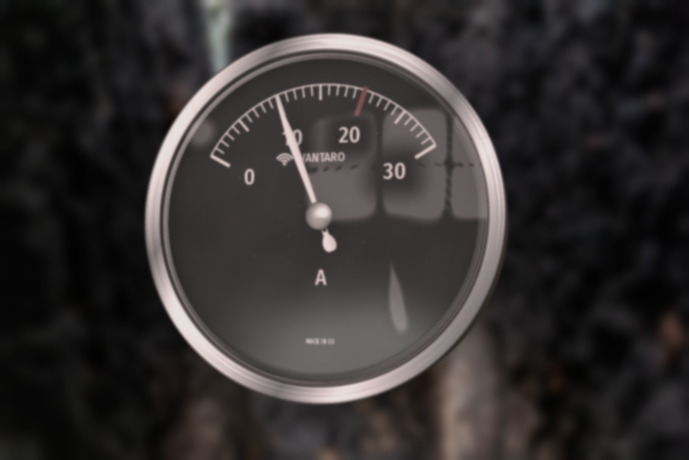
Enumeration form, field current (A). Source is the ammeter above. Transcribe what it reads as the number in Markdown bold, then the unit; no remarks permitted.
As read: **10** A
